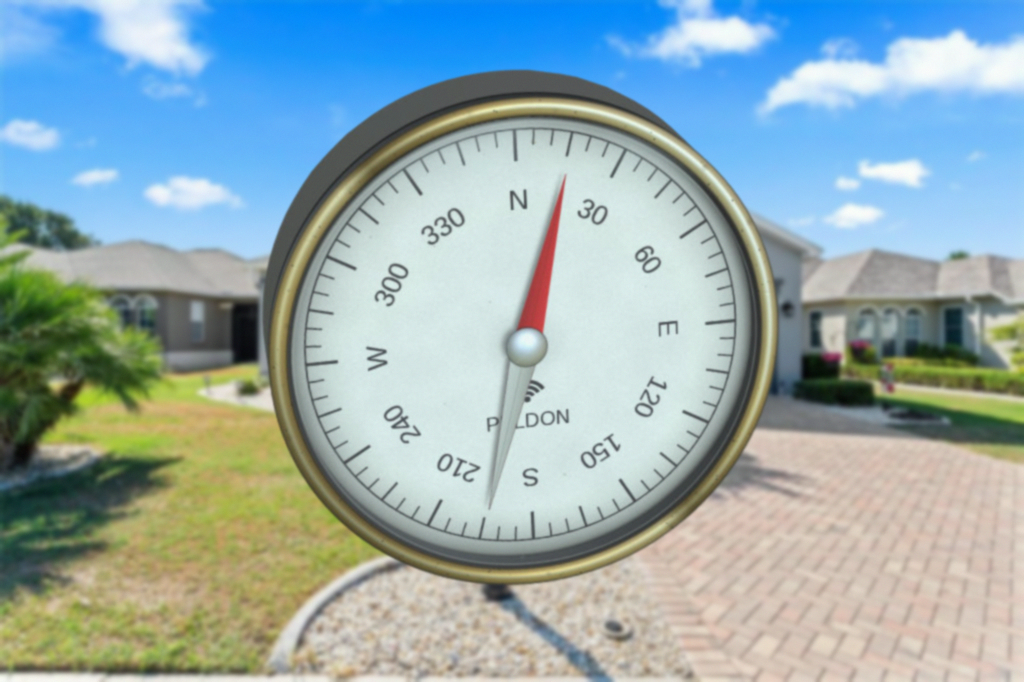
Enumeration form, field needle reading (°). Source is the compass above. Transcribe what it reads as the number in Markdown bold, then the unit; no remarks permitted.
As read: **15** °
